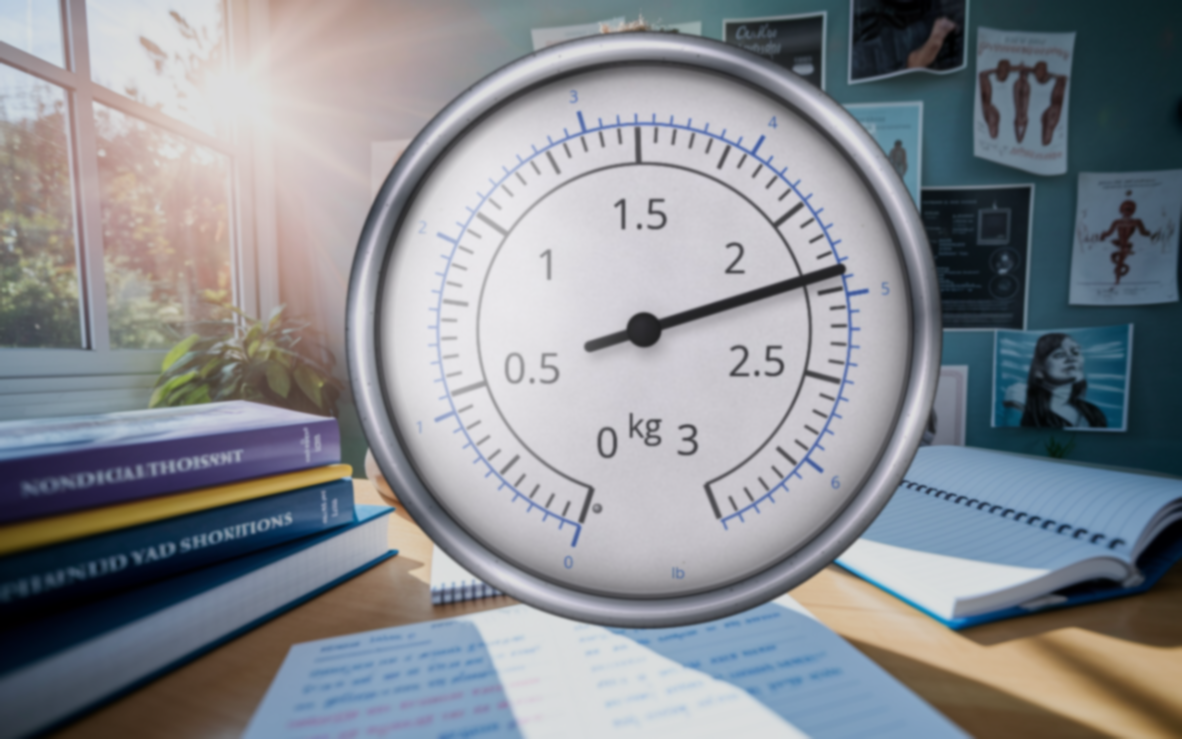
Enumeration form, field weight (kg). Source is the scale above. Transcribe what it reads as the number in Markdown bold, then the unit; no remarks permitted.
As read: **2.2** kg
